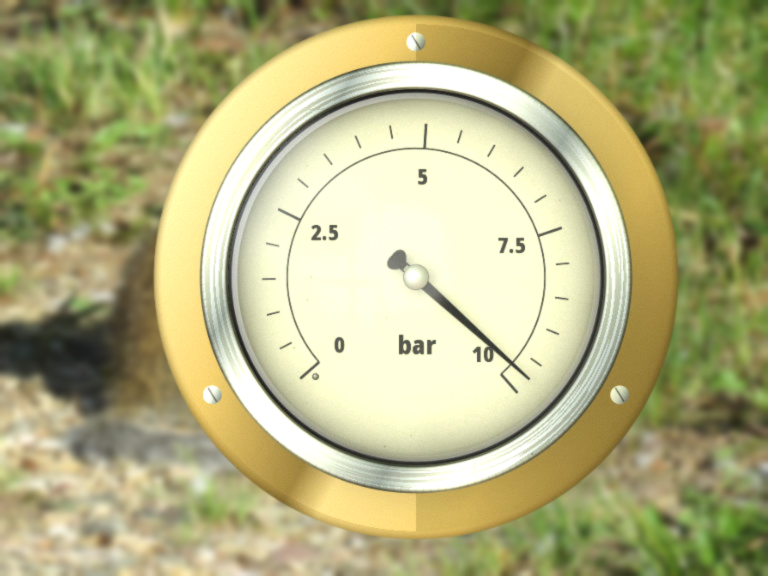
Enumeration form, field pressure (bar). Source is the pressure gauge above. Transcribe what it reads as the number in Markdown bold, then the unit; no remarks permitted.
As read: **9.75** bar
